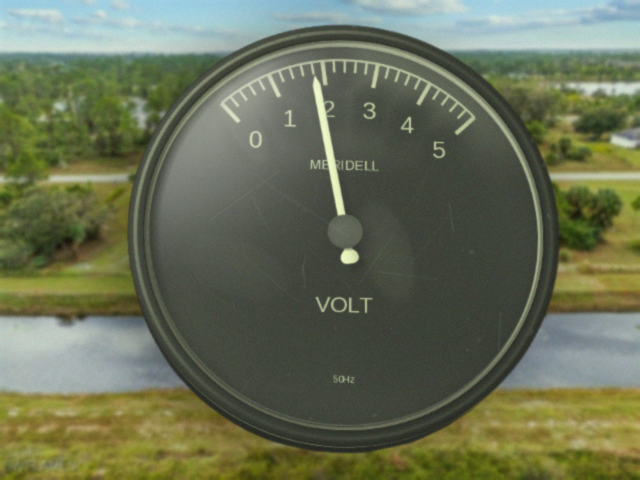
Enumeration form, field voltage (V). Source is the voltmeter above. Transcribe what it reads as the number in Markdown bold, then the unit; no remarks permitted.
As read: **1.8** V
